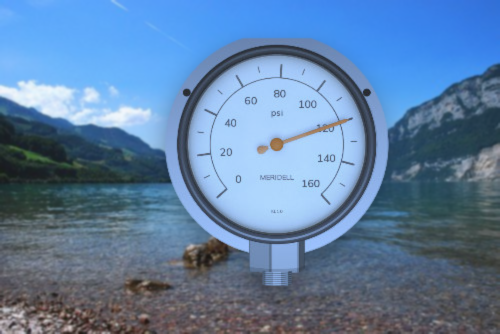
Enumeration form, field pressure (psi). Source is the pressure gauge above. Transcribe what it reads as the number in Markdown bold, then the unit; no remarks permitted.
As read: **120** psi
